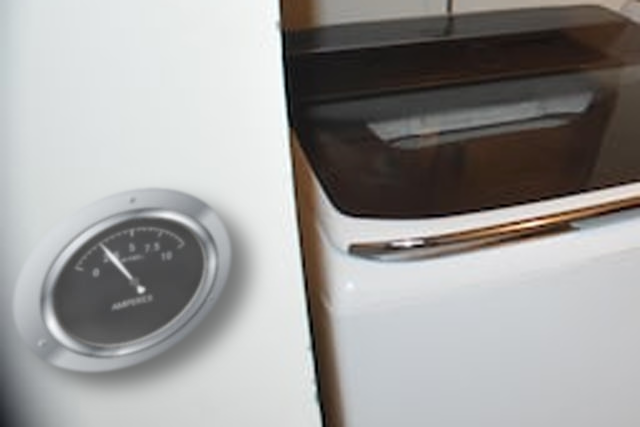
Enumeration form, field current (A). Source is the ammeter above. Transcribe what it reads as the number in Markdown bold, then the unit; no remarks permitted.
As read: **2.5** A
